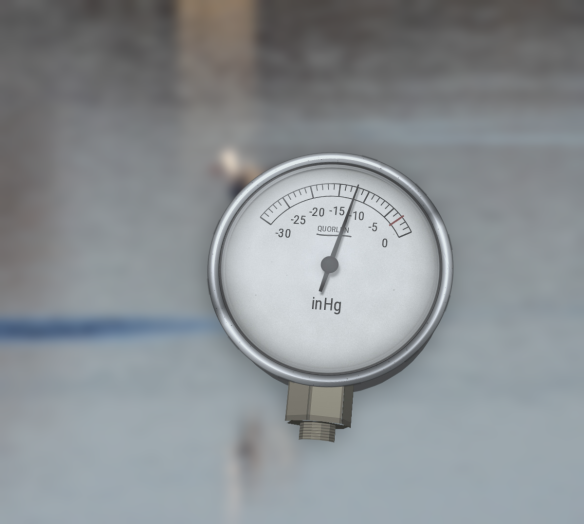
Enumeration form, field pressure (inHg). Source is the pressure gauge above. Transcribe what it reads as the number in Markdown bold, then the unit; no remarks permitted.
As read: **-12** inHg
